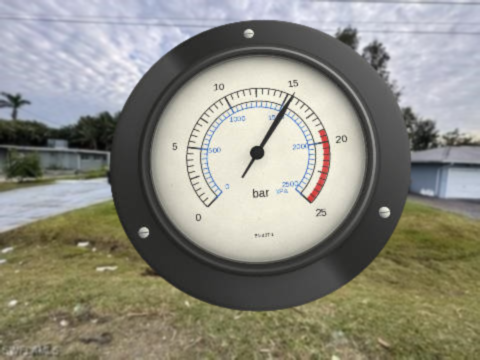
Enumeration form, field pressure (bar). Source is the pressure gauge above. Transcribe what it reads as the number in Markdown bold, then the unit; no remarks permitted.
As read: **15.5** bar
